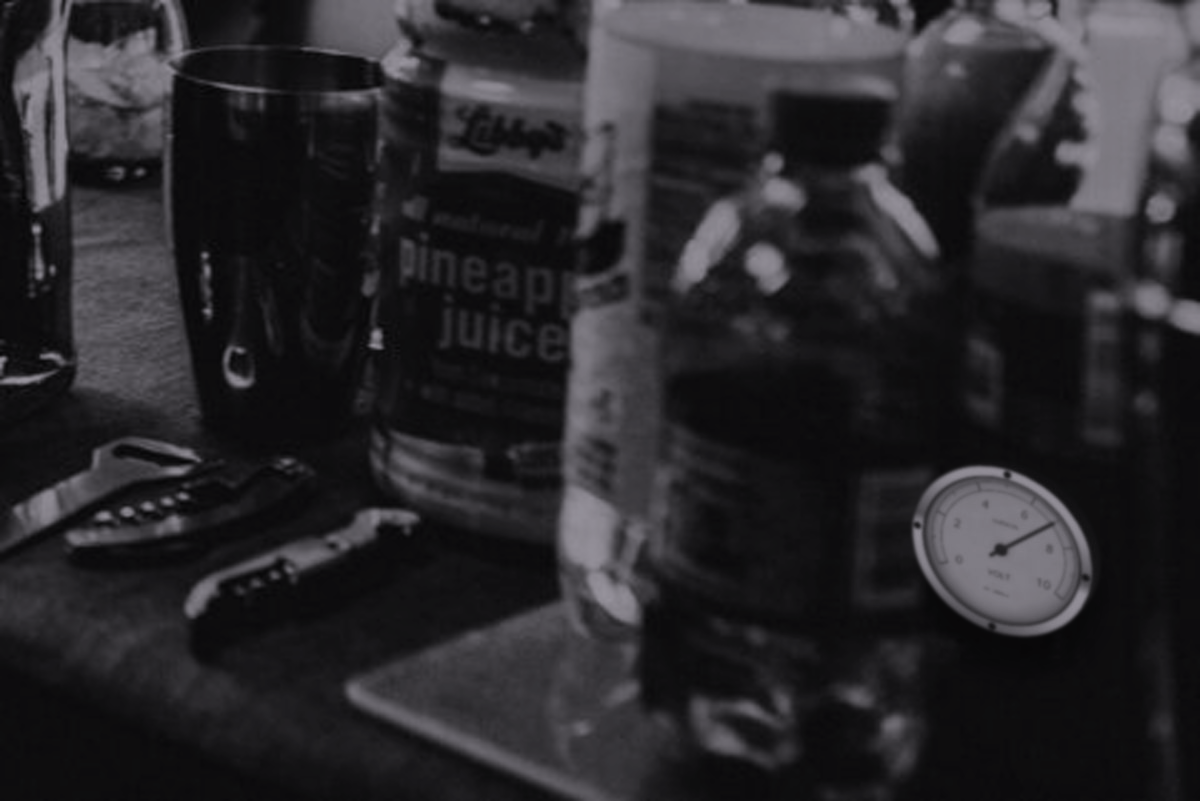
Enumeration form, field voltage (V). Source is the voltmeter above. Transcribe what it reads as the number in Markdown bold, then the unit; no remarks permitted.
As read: **7** V
